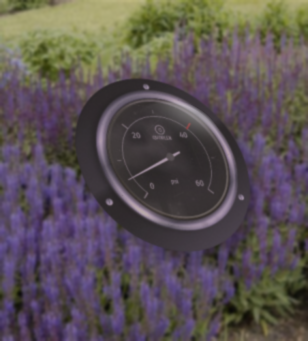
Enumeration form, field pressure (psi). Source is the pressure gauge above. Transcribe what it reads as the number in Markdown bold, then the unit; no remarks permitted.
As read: **5** psi
